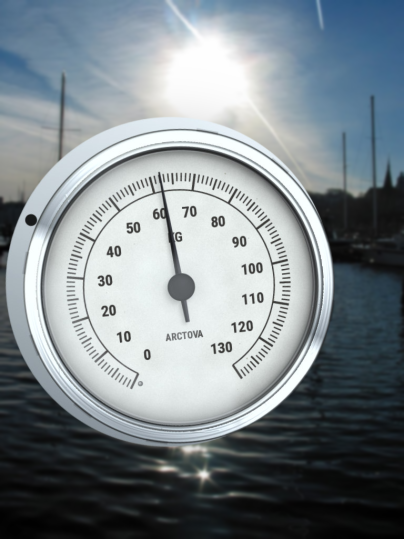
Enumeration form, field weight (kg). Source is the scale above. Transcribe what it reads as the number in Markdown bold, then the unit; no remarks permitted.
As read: **62** kg
